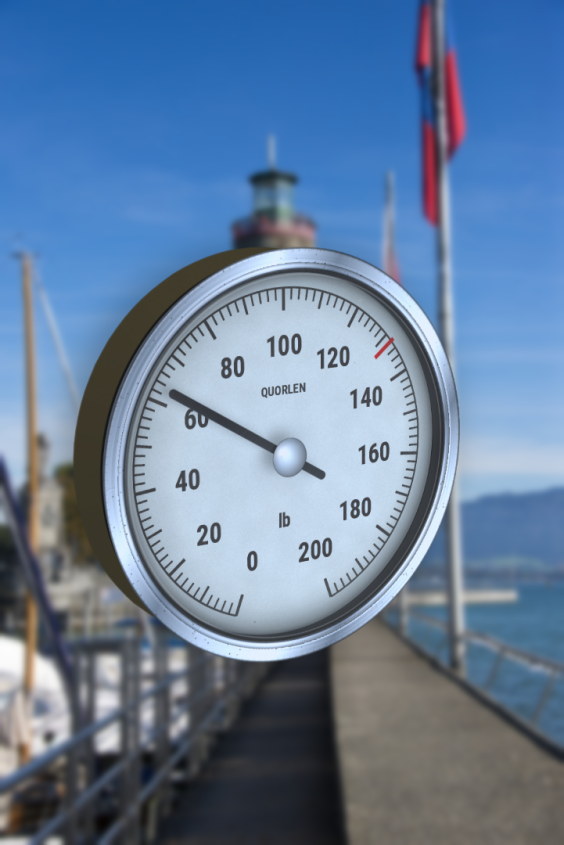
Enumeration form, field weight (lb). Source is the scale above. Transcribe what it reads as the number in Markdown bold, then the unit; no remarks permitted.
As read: **63** lb
